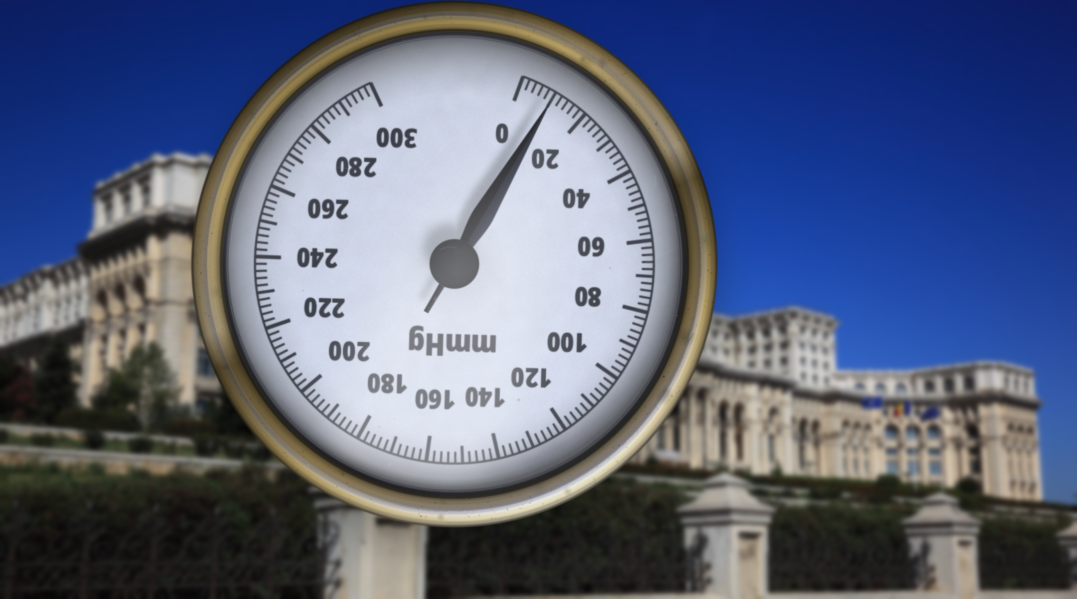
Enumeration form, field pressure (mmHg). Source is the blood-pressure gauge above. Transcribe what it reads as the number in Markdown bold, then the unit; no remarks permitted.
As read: **10** mmHg
